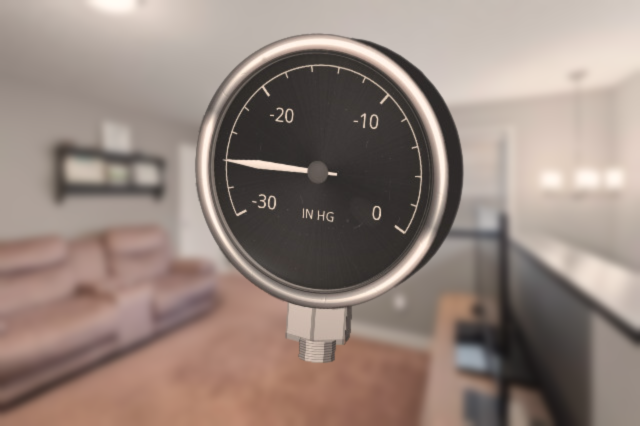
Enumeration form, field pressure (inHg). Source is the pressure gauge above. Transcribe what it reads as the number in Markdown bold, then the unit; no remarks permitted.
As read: **-26** inHg
